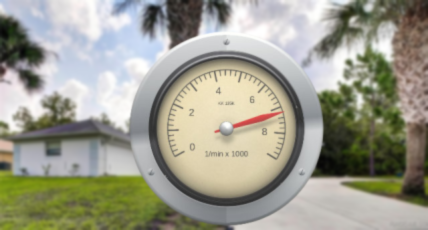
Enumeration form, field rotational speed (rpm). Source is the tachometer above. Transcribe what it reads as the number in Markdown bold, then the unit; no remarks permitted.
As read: **7200** rpm
